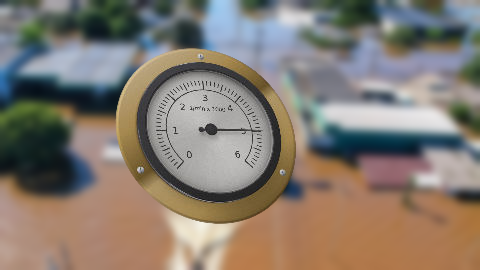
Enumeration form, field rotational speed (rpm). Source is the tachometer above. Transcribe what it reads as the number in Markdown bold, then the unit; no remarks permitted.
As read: **5000** rpm
